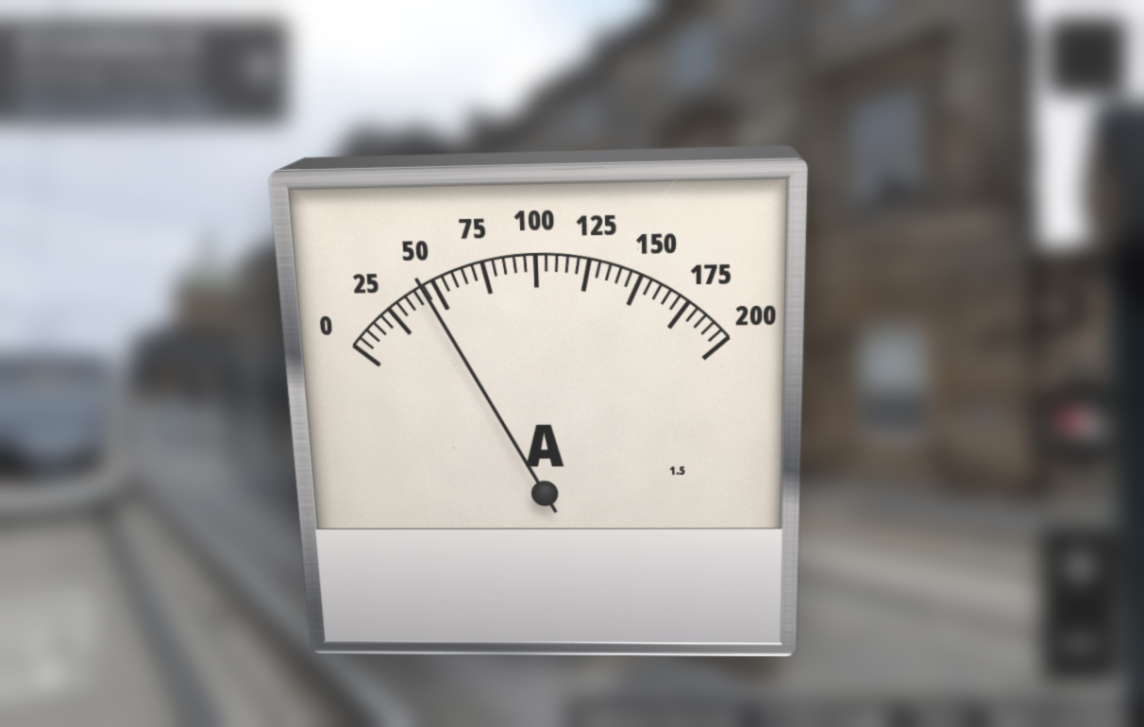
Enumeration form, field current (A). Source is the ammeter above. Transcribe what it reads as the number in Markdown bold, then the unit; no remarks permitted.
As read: **45** A
